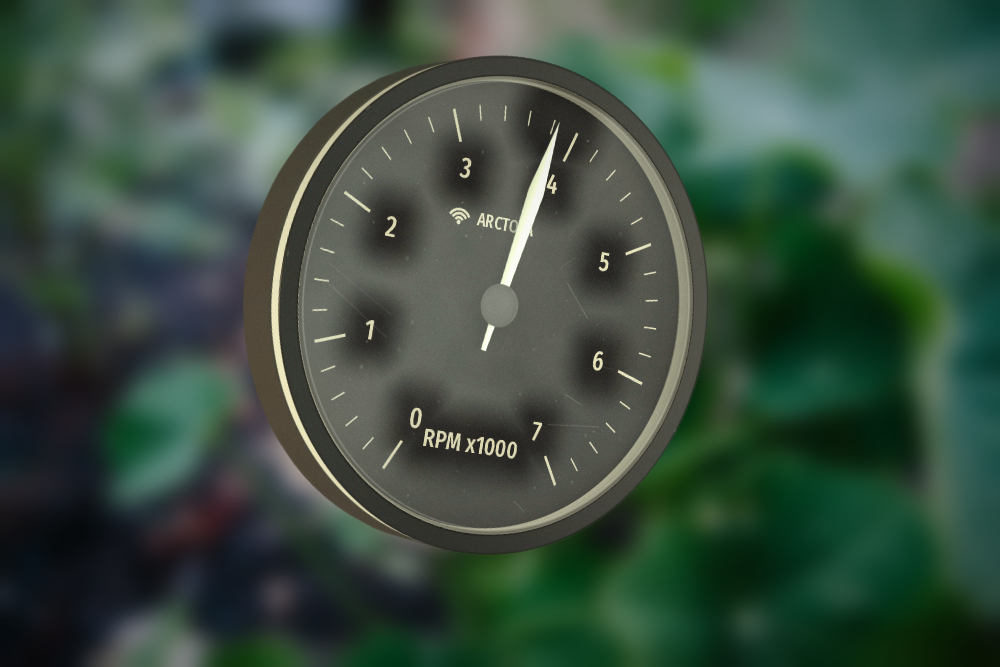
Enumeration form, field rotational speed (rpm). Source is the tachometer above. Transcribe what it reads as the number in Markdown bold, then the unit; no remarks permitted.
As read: **3800** rpm
